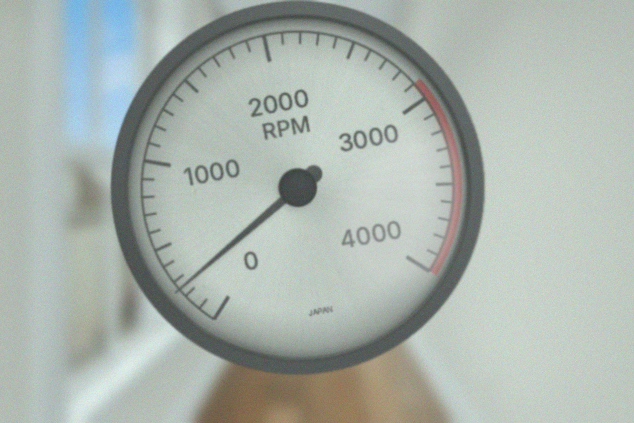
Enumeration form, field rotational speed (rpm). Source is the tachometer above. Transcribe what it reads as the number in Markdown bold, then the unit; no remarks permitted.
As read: **250** rpm
